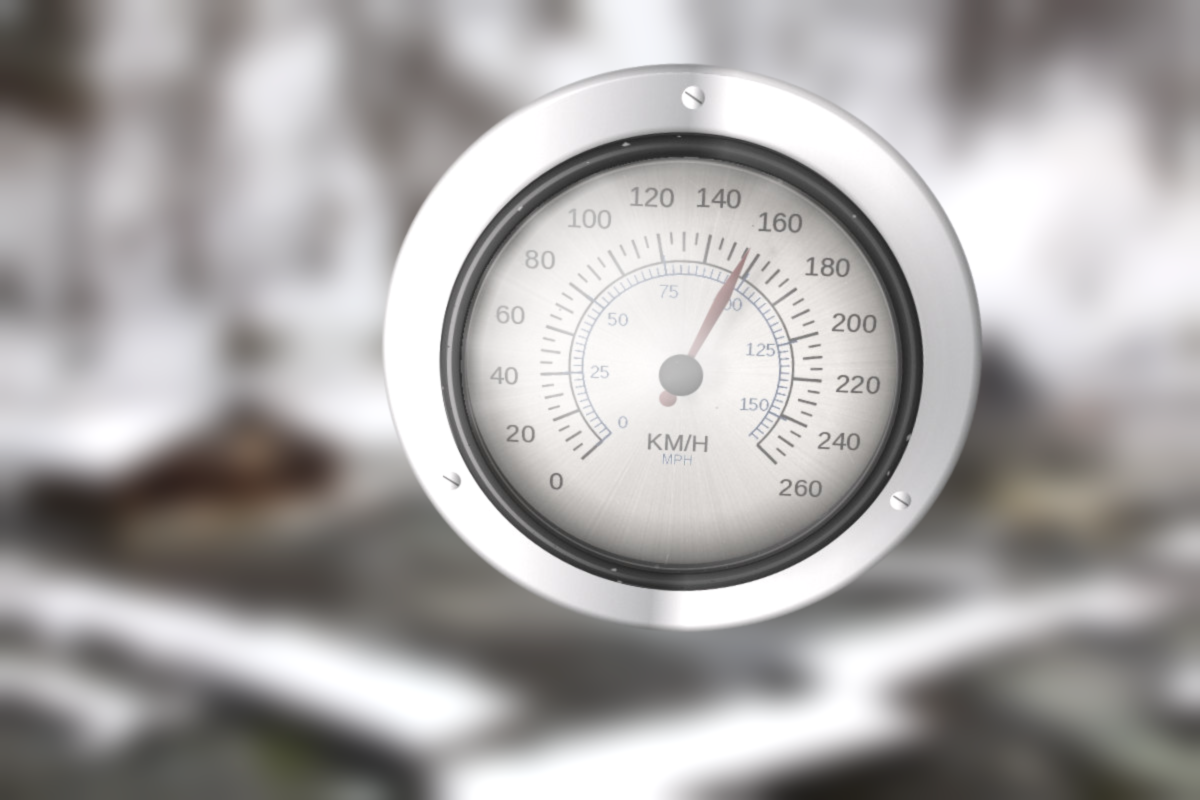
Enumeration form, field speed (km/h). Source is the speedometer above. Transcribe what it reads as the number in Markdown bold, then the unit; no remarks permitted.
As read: **155** km/h
